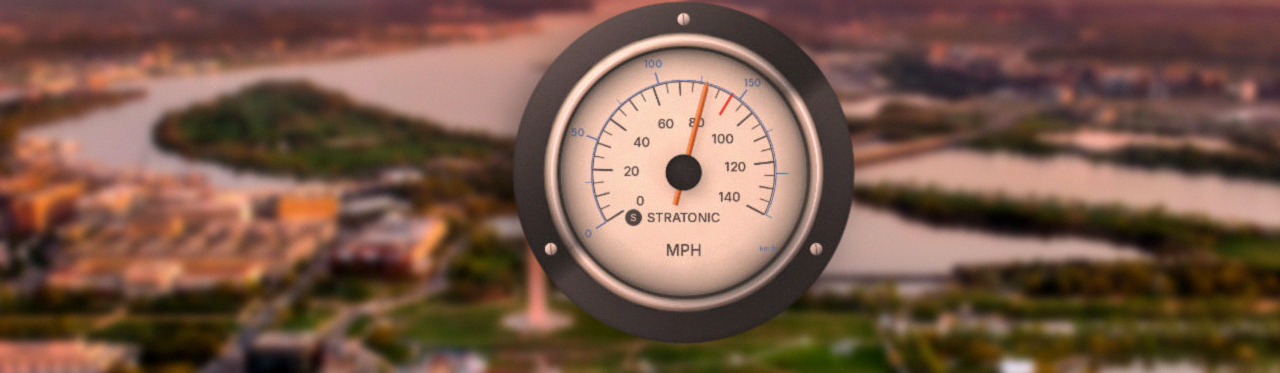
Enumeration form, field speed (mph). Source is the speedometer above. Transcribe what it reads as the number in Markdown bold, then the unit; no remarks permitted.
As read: **80** mph
